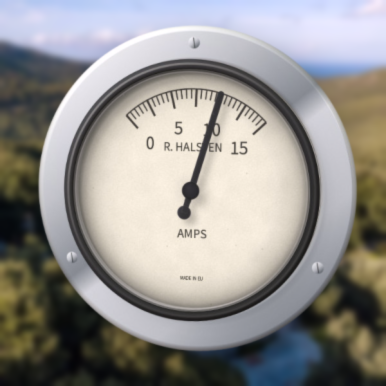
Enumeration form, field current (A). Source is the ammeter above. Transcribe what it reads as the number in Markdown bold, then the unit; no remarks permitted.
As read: **10** A
